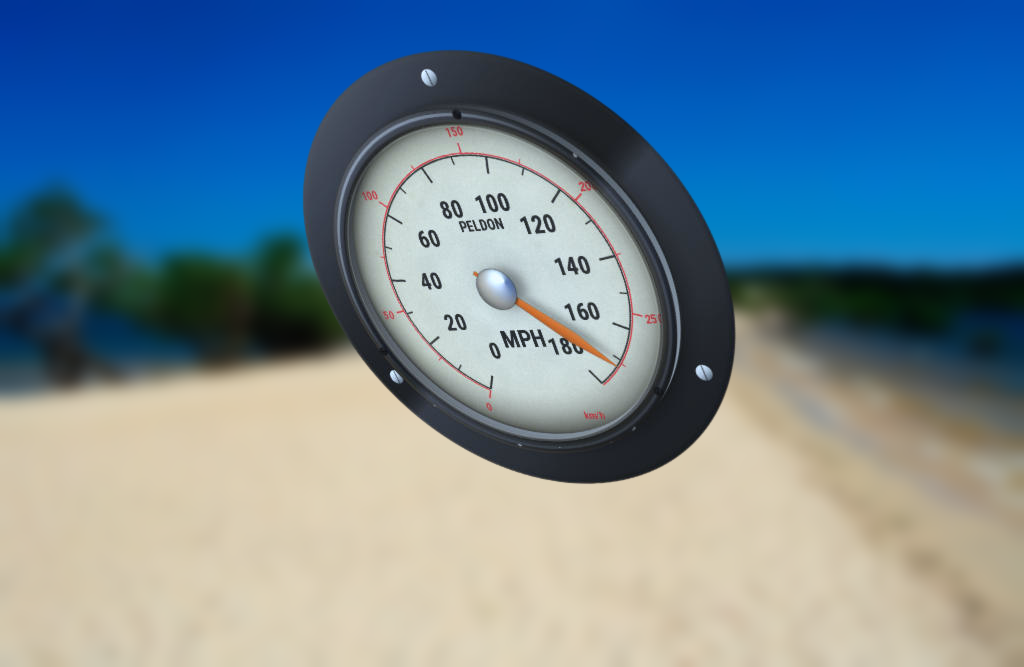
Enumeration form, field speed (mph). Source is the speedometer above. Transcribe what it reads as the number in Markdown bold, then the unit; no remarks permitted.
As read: **170** mph
